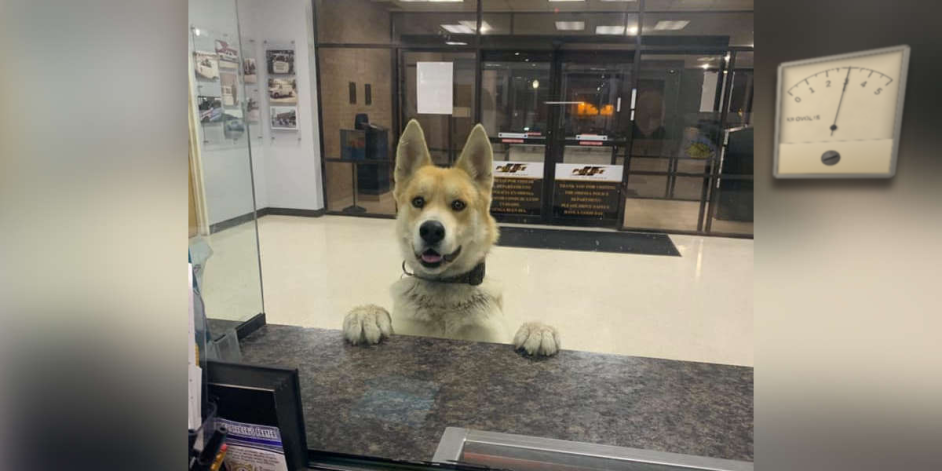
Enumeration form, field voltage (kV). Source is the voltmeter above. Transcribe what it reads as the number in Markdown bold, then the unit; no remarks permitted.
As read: **3** kV
